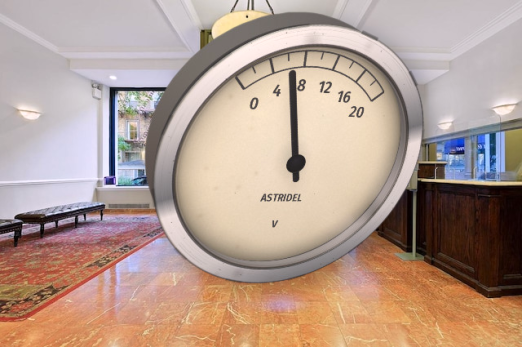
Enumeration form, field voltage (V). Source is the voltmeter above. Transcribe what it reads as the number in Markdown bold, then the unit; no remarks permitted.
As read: **6** V
